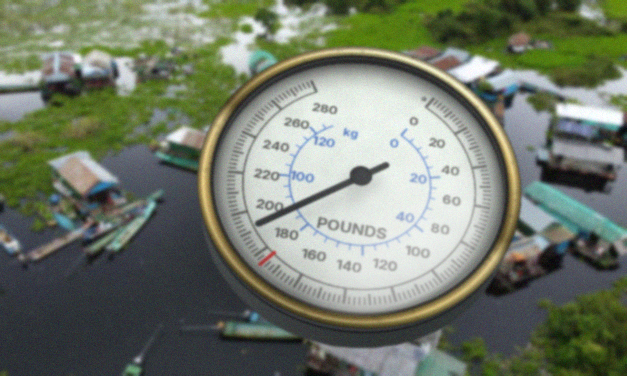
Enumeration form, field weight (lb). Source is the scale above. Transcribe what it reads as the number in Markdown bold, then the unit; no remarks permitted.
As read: **190** lb
